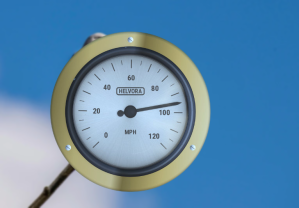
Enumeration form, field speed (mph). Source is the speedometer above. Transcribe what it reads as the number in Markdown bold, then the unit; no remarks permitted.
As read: **95** mph
